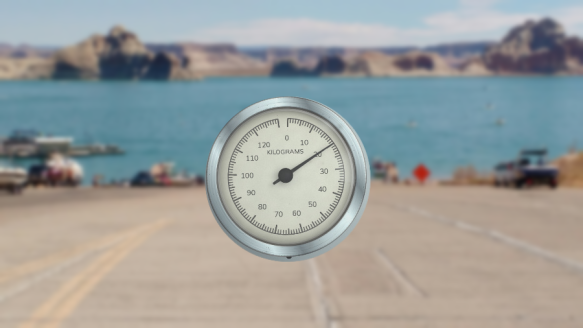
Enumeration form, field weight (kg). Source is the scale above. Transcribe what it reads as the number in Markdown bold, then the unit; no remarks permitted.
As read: **20** kg
